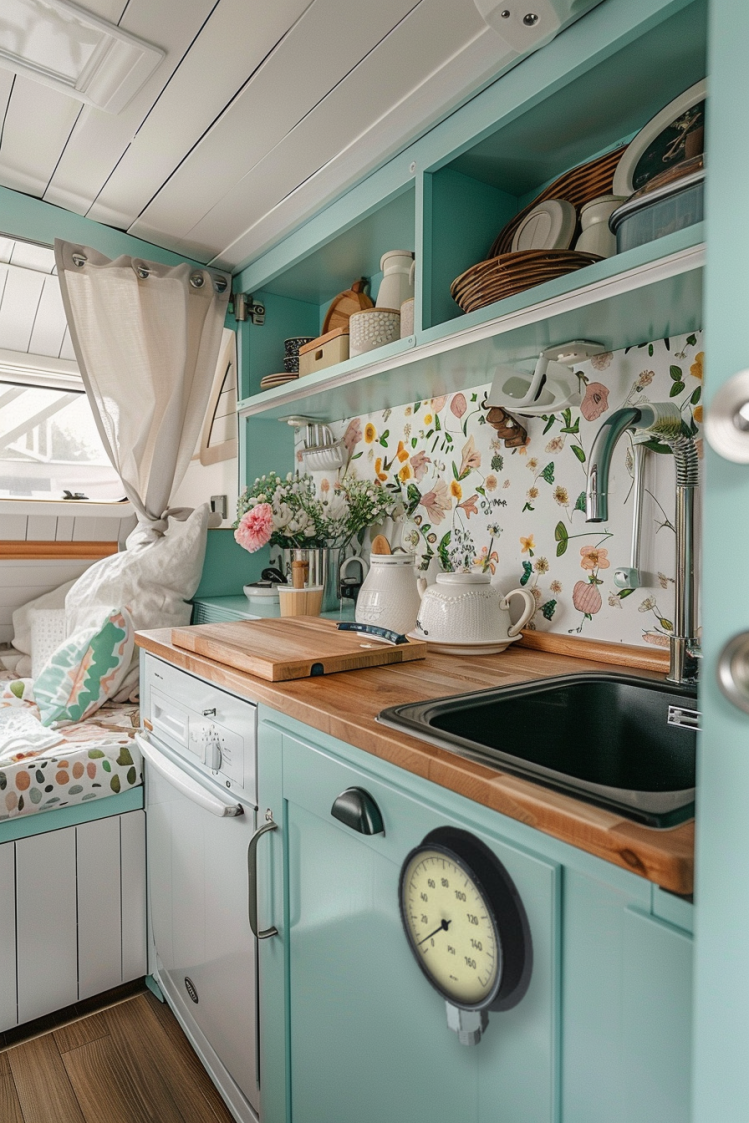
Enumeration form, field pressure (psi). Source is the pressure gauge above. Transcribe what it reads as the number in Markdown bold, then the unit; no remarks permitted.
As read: **5** psi
